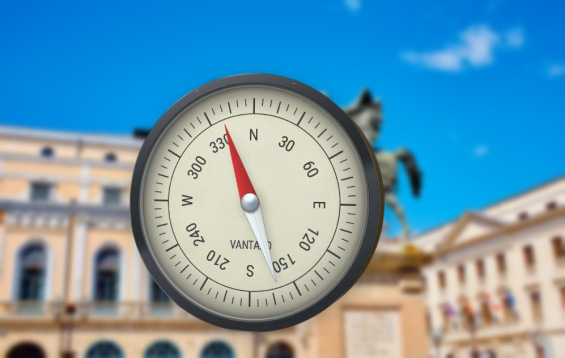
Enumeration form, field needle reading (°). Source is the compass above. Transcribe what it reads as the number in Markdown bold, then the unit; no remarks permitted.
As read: **340** °
